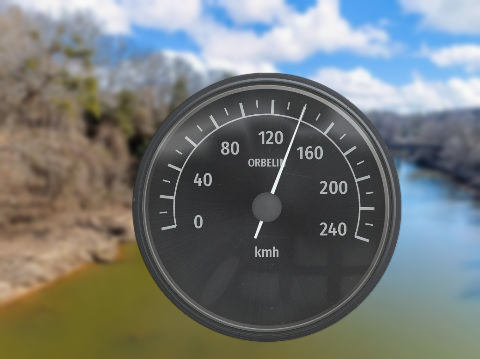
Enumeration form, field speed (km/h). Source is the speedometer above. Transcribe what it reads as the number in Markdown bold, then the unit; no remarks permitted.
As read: **140** km/h
